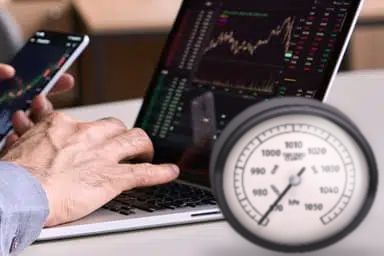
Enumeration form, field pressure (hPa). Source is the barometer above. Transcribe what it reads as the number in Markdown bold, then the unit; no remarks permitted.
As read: **972** hPa
